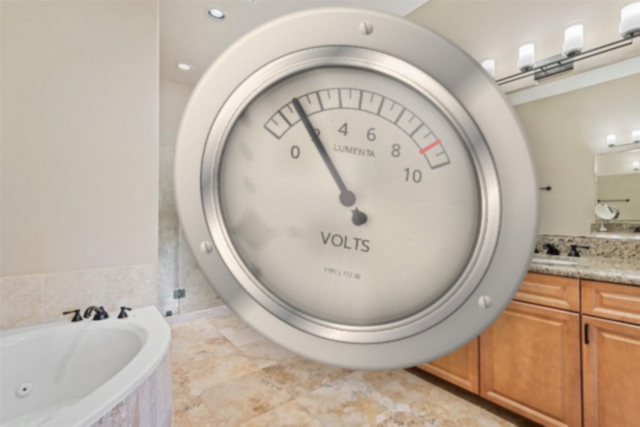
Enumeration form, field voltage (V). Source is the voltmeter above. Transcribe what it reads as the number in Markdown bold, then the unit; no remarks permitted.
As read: **2** V
